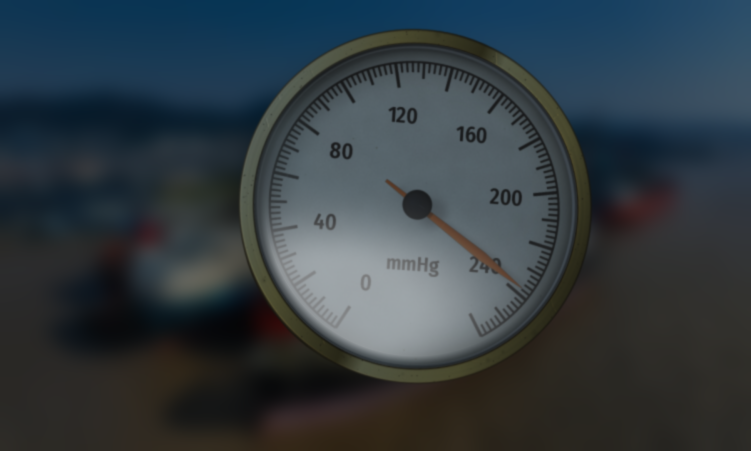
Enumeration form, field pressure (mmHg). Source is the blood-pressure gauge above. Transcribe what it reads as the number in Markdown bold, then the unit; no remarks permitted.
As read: **238** mmHg
